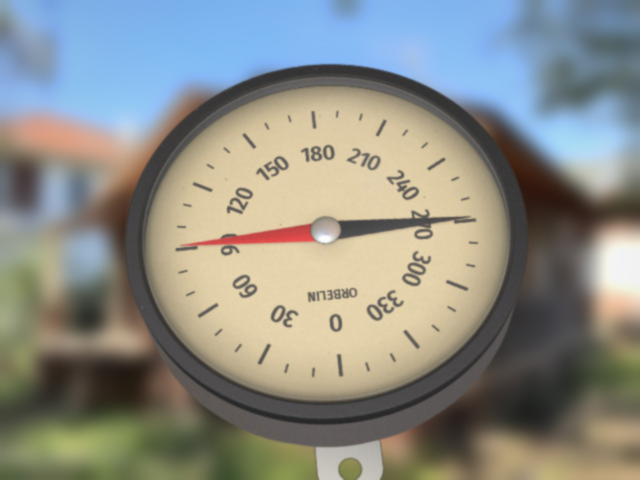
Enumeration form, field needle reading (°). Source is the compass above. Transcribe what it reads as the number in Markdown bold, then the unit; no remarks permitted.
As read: **90** °
